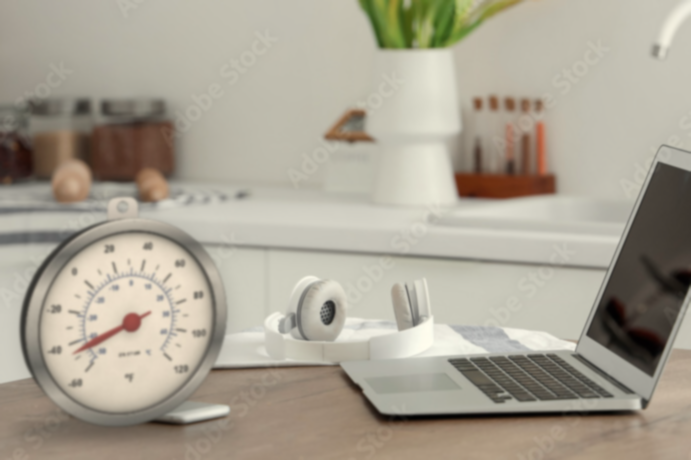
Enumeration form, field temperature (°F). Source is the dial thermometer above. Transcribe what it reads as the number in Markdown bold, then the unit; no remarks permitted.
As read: **-45** °F
